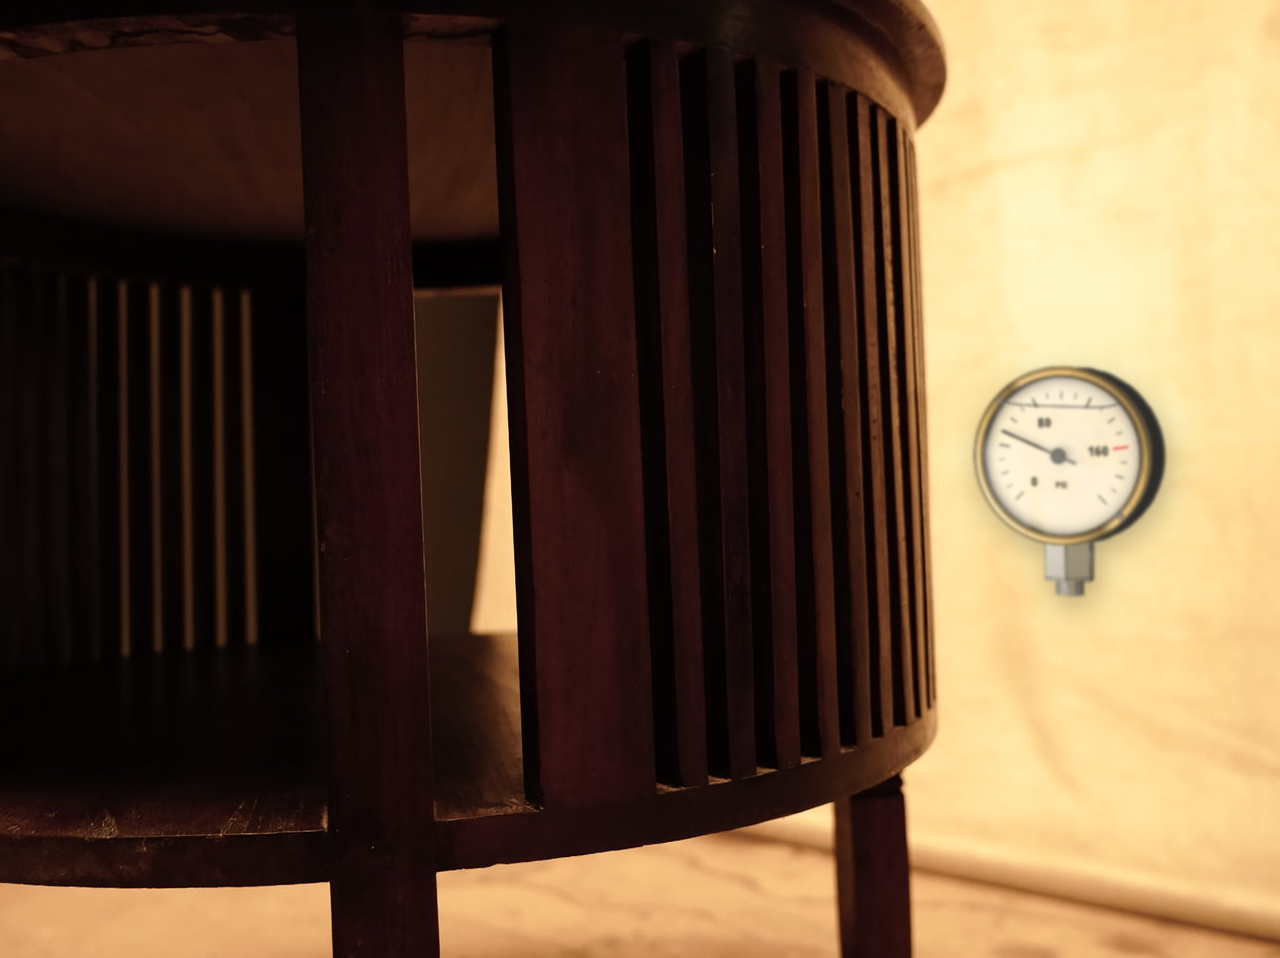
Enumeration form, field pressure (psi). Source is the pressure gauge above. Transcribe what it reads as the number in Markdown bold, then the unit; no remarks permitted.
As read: **50** psi
